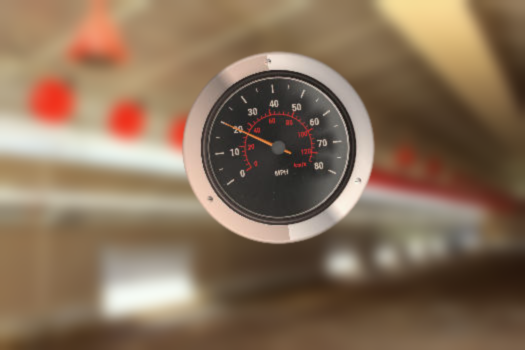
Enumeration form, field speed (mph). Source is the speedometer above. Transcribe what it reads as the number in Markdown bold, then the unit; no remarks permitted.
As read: **20** mph
